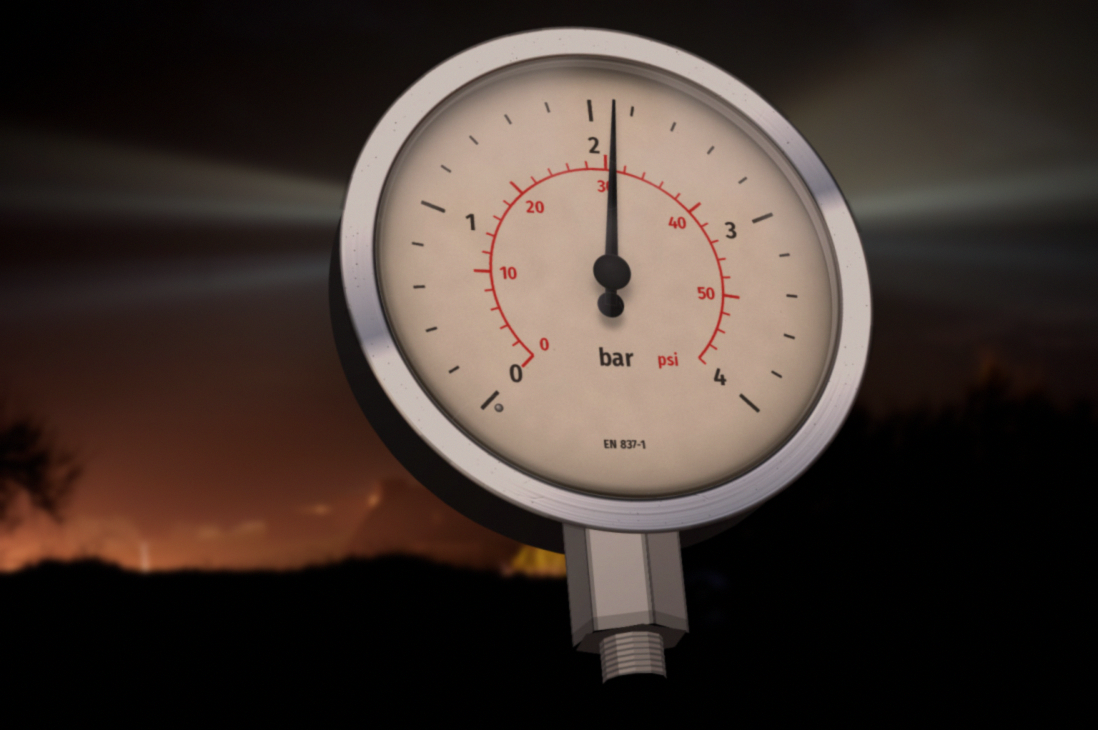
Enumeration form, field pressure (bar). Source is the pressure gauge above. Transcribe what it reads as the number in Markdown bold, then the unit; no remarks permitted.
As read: **2.1** bar
